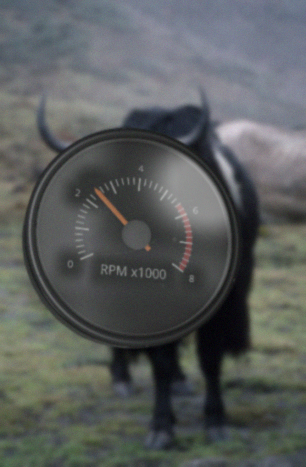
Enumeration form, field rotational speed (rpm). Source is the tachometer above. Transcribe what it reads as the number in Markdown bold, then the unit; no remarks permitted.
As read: **2400** rpm
